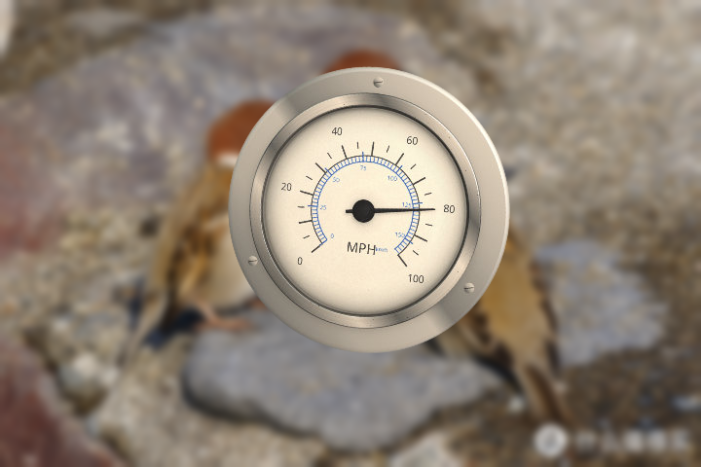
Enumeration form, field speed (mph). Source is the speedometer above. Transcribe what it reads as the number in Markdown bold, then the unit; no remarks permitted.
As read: **80** mph
